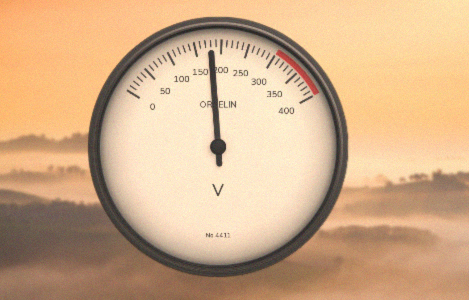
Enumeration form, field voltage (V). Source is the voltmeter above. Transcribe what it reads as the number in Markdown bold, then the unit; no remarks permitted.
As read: **180** V
